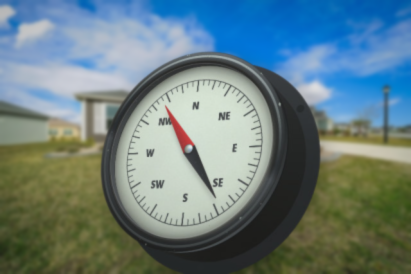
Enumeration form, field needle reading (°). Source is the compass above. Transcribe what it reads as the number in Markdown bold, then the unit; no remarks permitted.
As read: **325** °
